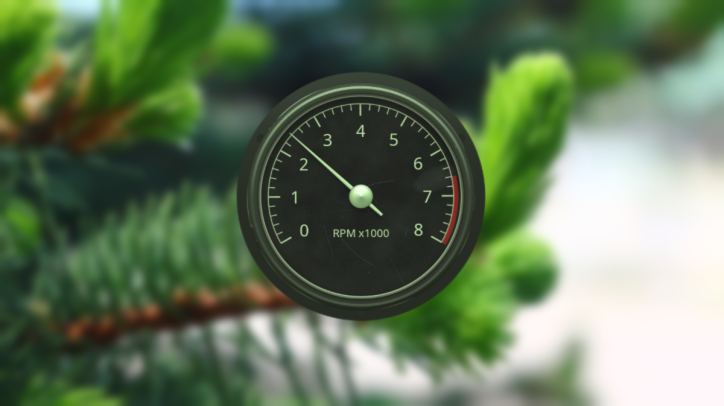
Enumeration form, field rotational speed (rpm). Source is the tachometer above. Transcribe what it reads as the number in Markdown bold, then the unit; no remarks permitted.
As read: **2400** rpm
